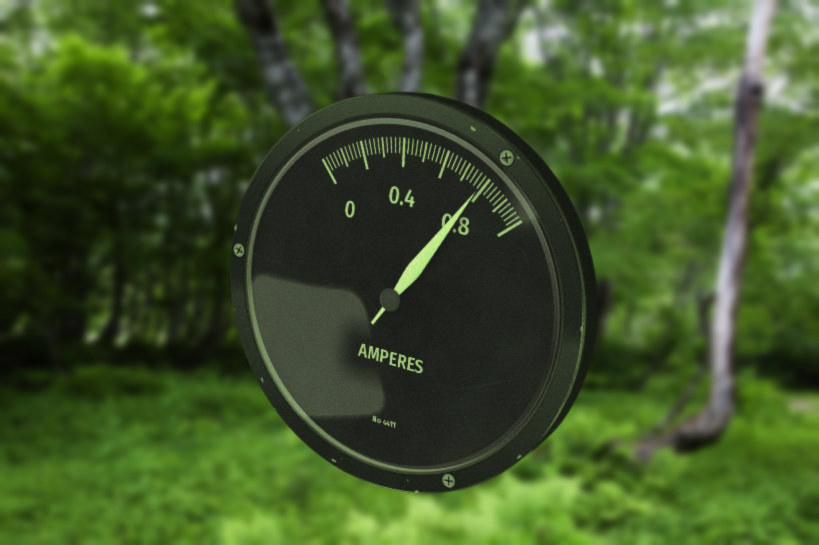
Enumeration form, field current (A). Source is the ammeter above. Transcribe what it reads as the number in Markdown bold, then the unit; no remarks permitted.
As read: **0.8** A
